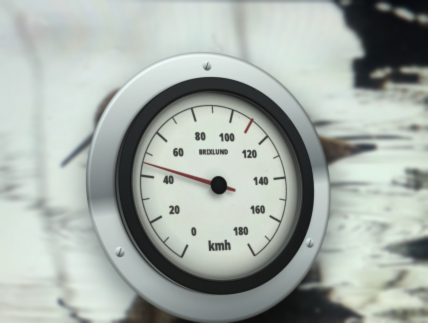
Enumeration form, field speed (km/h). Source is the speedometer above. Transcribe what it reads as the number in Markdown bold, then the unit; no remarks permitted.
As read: **45** km/h
